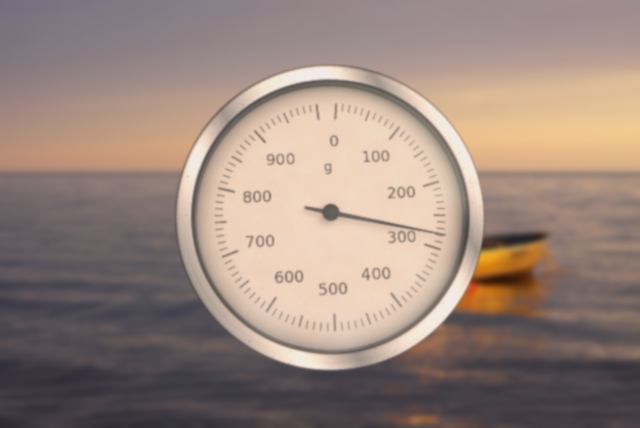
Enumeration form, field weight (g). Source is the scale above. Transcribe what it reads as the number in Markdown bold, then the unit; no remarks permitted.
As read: **280** g
